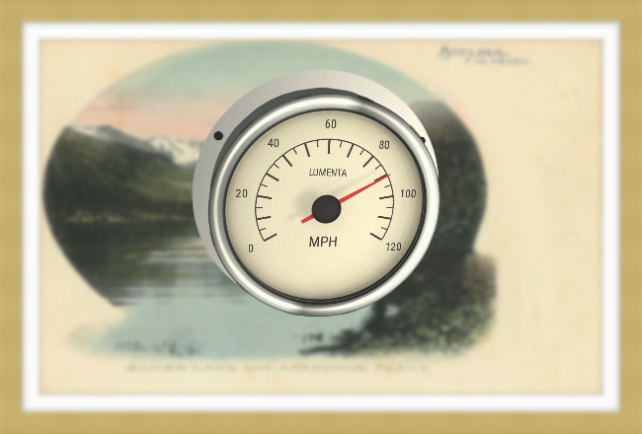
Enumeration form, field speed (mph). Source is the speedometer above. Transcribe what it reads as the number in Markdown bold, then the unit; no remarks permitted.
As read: **90** mph
